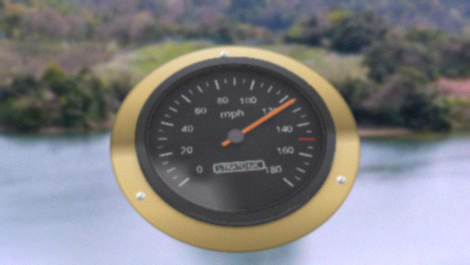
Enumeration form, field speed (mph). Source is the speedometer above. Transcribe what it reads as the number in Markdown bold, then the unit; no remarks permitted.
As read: **125** mph
